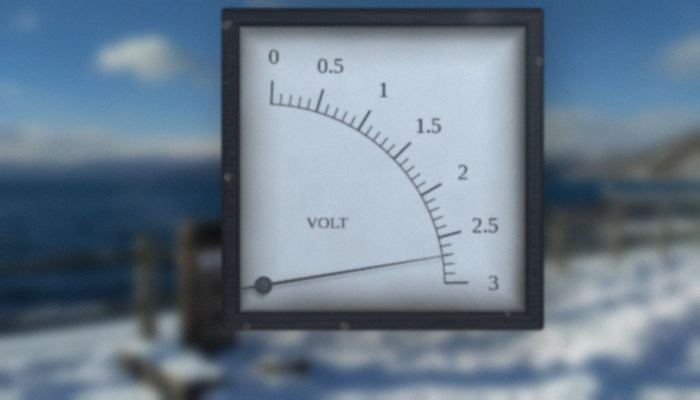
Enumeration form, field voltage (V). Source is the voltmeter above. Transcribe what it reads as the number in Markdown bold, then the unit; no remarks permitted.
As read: **2.7** V
